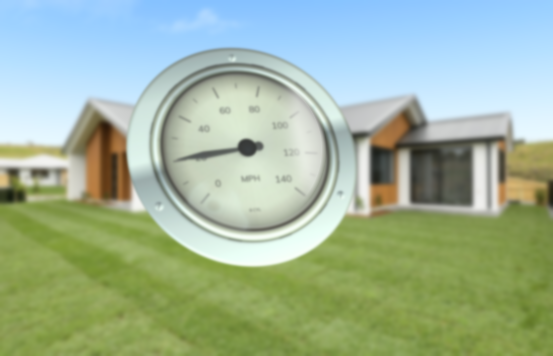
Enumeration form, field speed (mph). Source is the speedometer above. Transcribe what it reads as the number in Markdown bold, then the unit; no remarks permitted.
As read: **20** mph
